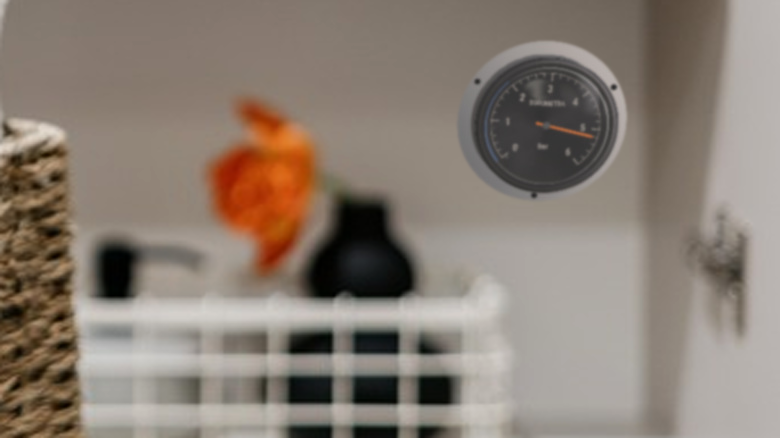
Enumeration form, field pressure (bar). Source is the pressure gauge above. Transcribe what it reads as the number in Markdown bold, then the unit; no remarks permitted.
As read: **5.2** bar
